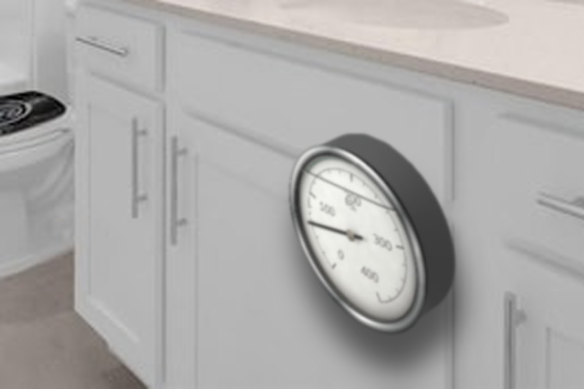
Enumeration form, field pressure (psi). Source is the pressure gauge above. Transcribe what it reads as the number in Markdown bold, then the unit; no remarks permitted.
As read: **60** psi
